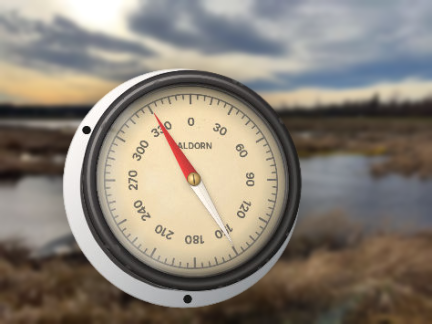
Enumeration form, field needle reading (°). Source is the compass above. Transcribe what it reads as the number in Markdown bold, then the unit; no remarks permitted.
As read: **330** °
